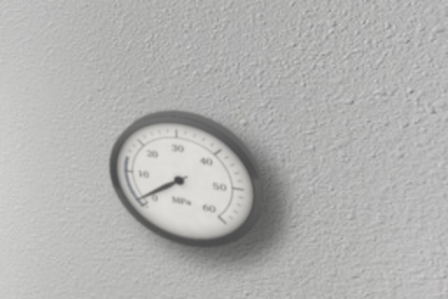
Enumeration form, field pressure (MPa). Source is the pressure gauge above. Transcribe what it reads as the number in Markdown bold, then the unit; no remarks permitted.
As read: **2** MPa
